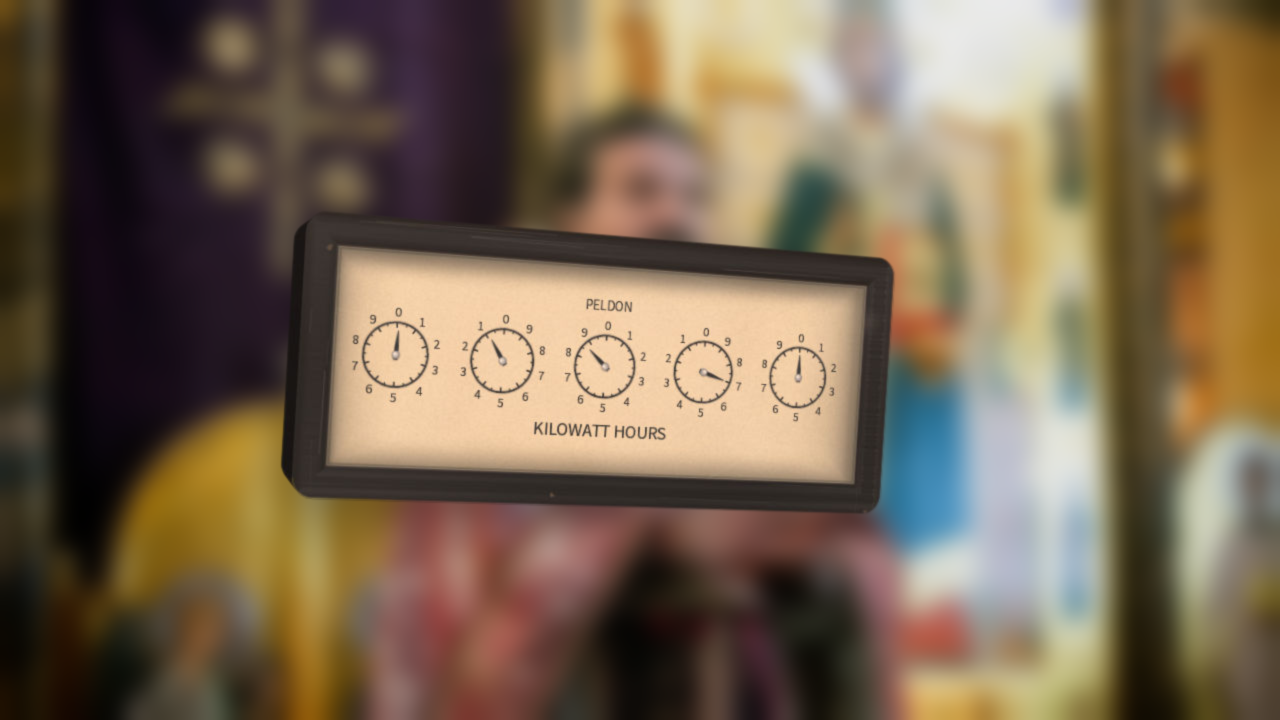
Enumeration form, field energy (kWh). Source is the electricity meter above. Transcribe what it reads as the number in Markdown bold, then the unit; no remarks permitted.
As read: **870** kWh
